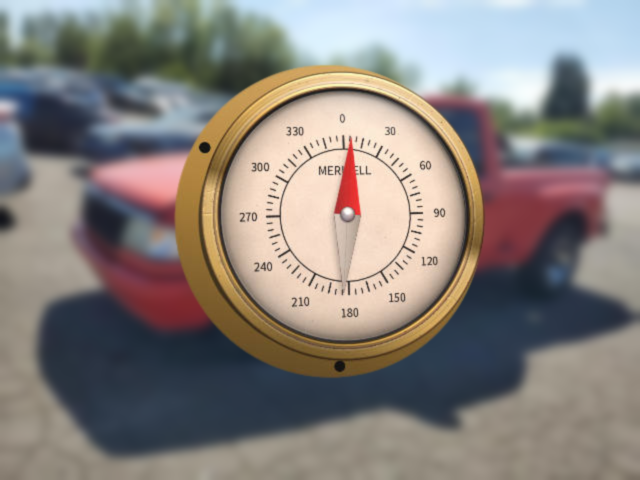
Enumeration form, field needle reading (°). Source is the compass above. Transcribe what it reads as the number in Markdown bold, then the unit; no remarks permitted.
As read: **5** °
